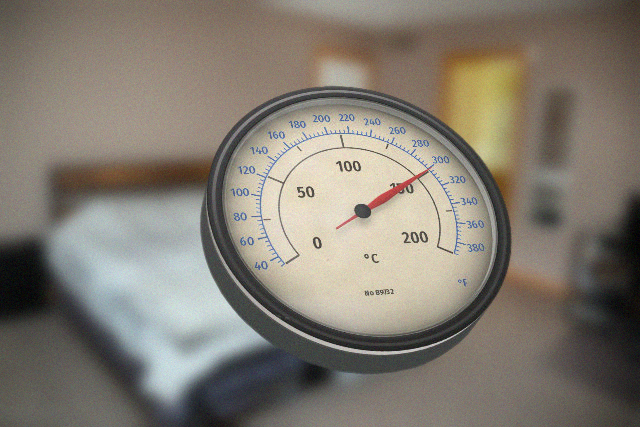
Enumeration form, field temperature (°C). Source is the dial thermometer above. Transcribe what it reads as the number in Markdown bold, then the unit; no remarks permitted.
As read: **150** °C
